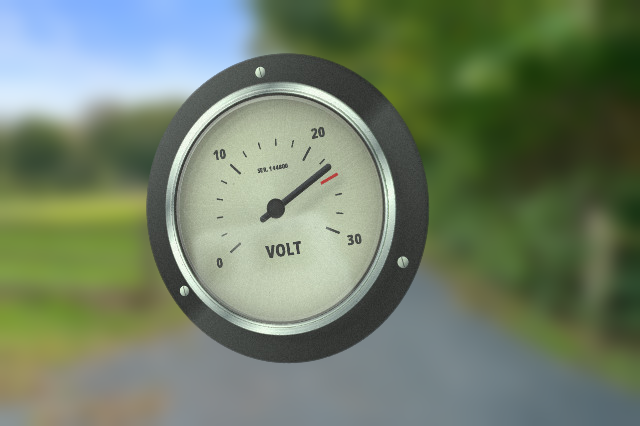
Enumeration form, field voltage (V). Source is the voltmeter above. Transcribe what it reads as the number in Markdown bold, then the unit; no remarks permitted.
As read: **23** V
